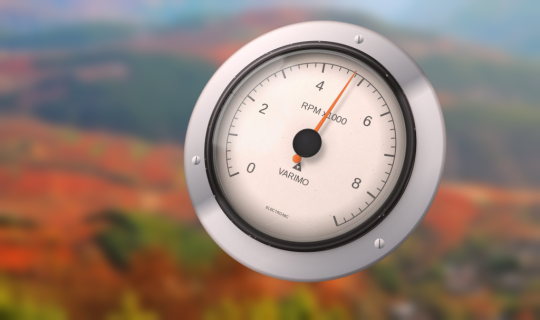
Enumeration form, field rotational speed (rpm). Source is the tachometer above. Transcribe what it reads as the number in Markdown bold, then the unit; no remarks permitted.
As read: **4800** rpm
